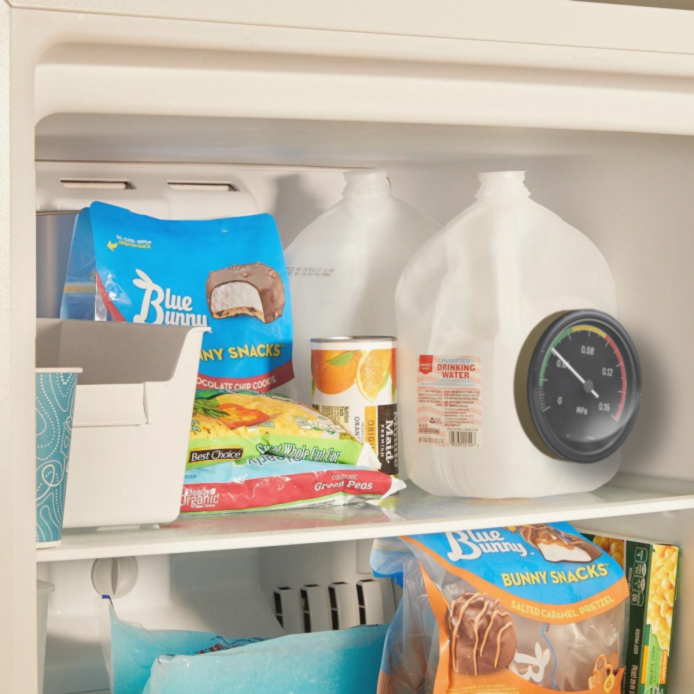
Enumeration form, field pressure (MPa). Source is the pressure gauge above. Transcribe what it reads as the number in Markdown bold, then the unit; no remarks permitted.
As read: **0.04** MPa
